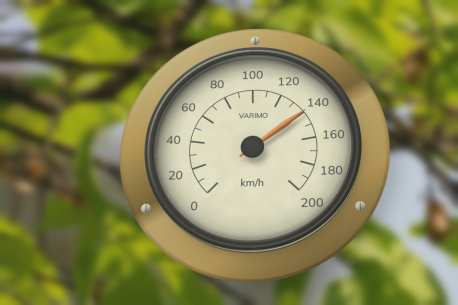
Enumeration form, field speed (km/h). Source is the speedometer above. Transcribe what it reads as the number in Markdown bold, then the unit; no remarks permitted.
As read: **140** km/h
